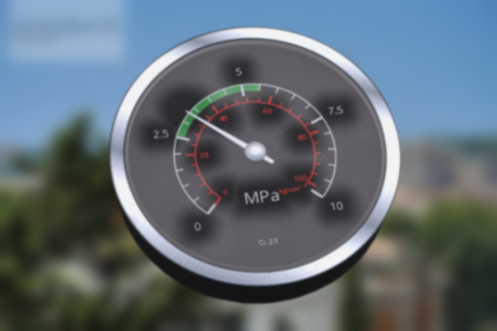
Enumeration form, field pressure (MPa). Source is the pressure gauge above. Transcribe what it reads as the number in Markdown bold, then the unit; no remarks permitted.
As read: **3.25** MPa
